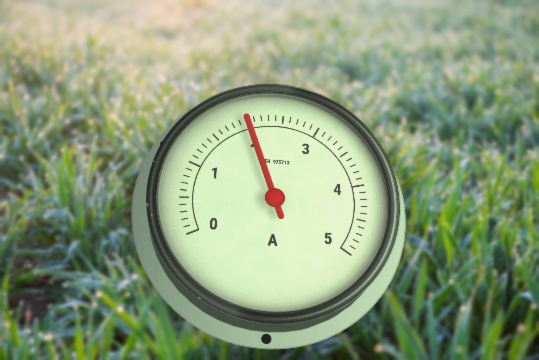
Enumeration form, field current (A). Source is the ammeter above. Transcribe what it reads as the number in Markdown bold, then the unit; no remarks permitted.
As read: **2** A
